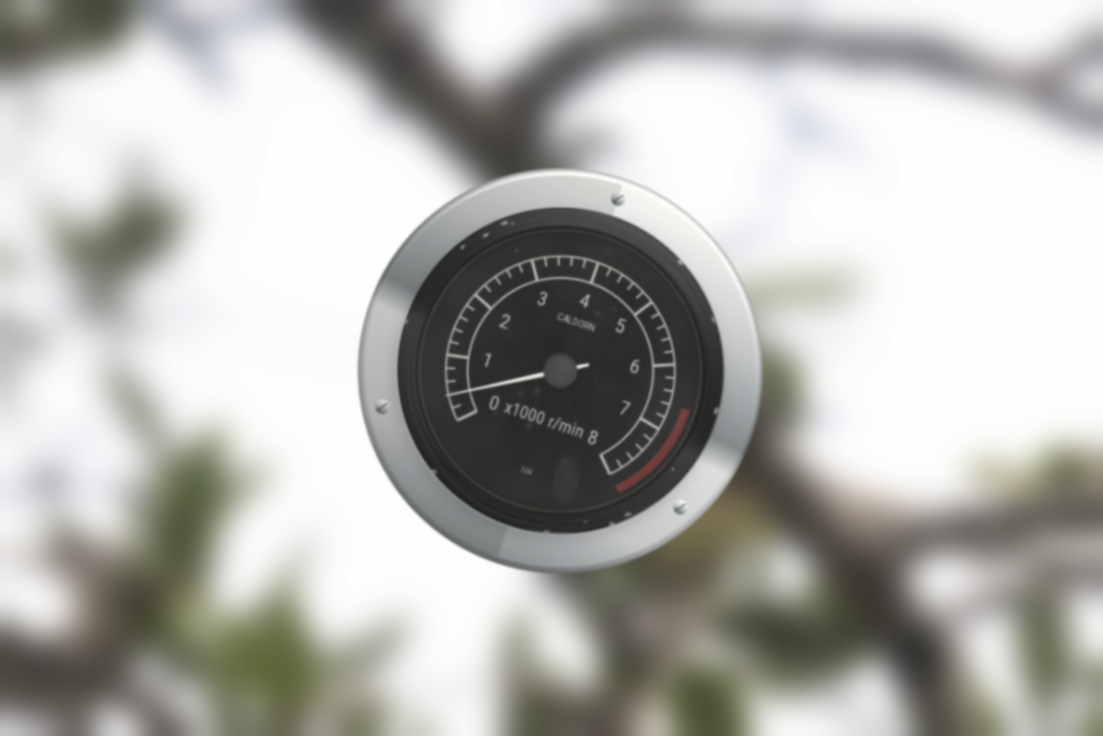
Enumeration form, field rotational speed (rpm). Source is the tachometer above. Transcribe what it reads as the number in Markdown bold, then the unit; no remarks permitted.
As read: **400** rpm
